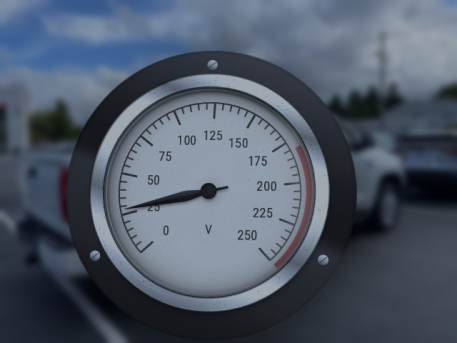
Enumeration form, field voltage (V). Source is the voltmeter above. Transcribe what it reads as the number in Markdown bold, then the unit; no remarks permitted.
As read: **27.5** V
